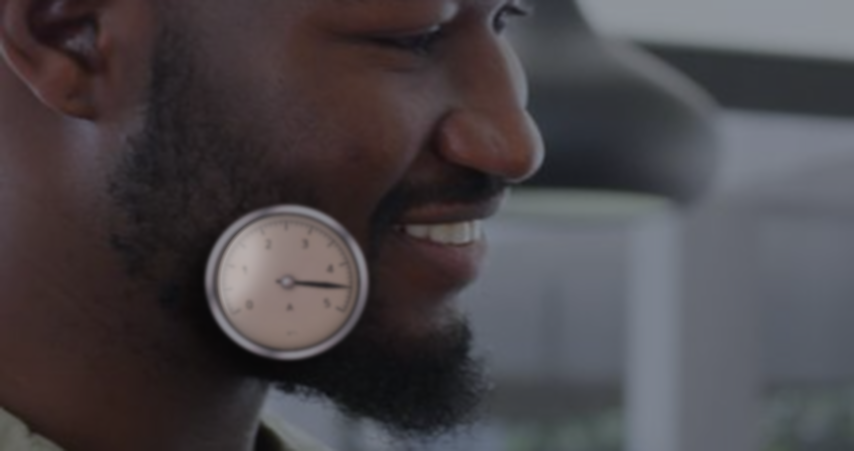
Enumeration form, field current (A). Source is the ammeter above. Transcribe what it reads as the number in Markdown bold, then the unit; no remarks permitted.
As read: **4.5** A
